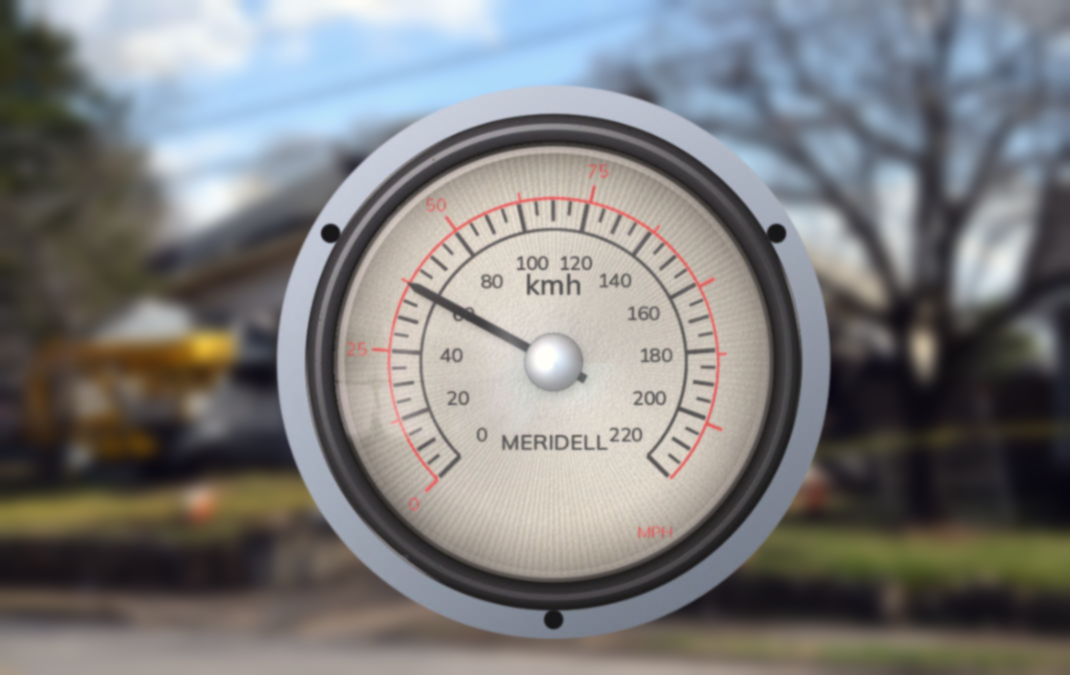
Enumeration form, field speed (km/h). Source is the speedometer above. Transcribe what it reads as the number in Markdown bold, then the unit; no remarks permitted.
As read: **60** km/h
